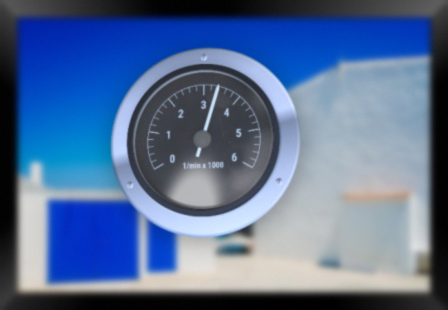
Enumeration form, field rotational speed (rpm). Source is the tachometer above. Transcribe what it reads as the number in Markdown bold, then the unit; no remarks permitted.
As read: **3400** rpm
